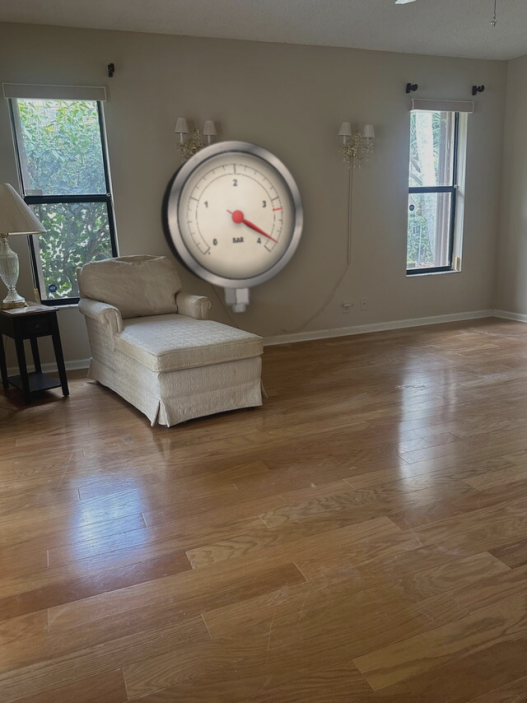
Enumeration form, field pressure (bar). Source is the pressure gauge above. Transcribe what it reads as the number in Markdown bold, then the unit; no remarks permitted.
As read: **3.8** bar
